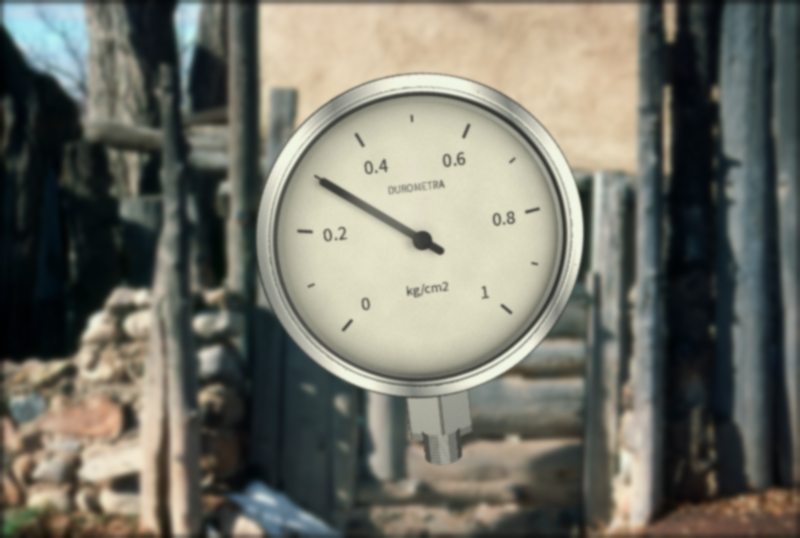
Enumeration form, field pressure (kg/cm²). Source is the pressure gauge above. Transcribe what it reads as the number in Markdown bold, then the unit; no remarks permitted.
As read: **0.3** kg/cm²
